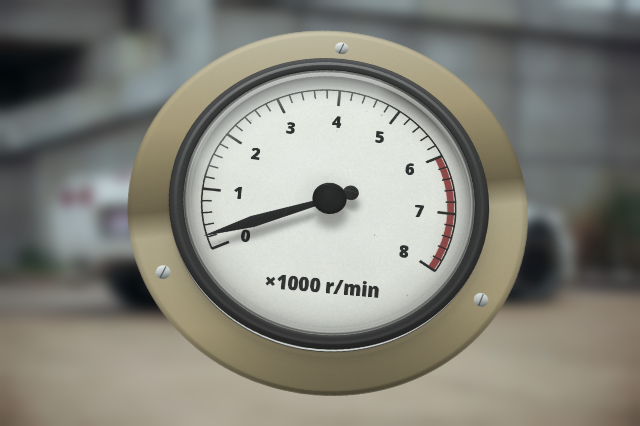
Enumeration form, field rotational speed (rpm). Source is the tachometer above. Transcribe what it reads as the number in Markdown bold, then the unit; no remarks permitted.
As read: **200** rpm
